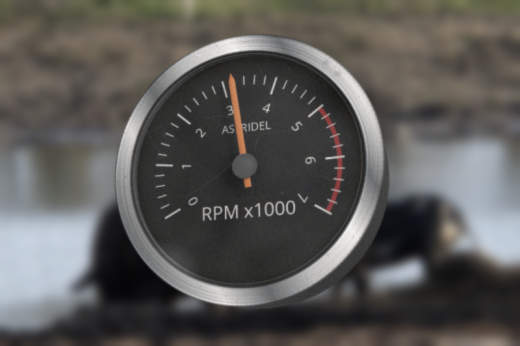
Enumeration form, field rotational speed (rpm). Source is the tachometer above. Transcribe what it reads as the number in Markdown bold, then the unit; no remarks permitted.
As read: **3200** rpm
